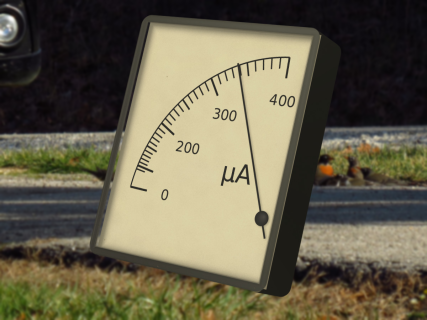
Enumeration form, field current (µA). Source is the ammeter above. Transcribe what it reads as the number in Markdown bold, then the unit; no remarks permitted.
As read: **340** µA
